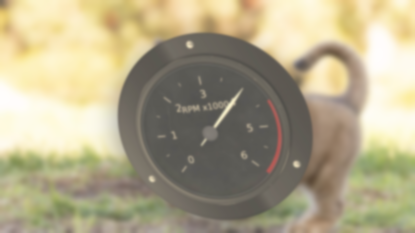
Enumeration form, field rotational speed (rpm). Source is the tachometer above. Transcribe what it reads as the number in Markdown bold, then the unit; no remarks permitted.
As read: **4000** rpm
